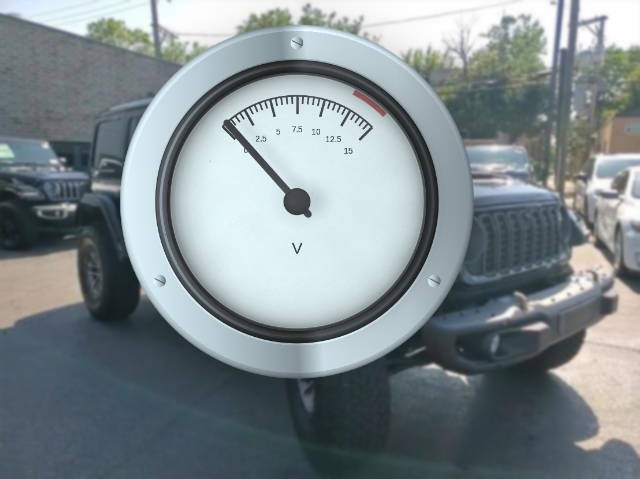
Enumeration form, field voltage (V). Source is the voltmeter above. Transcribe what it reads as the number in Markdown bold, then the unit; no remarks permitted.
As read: **0.5** V
